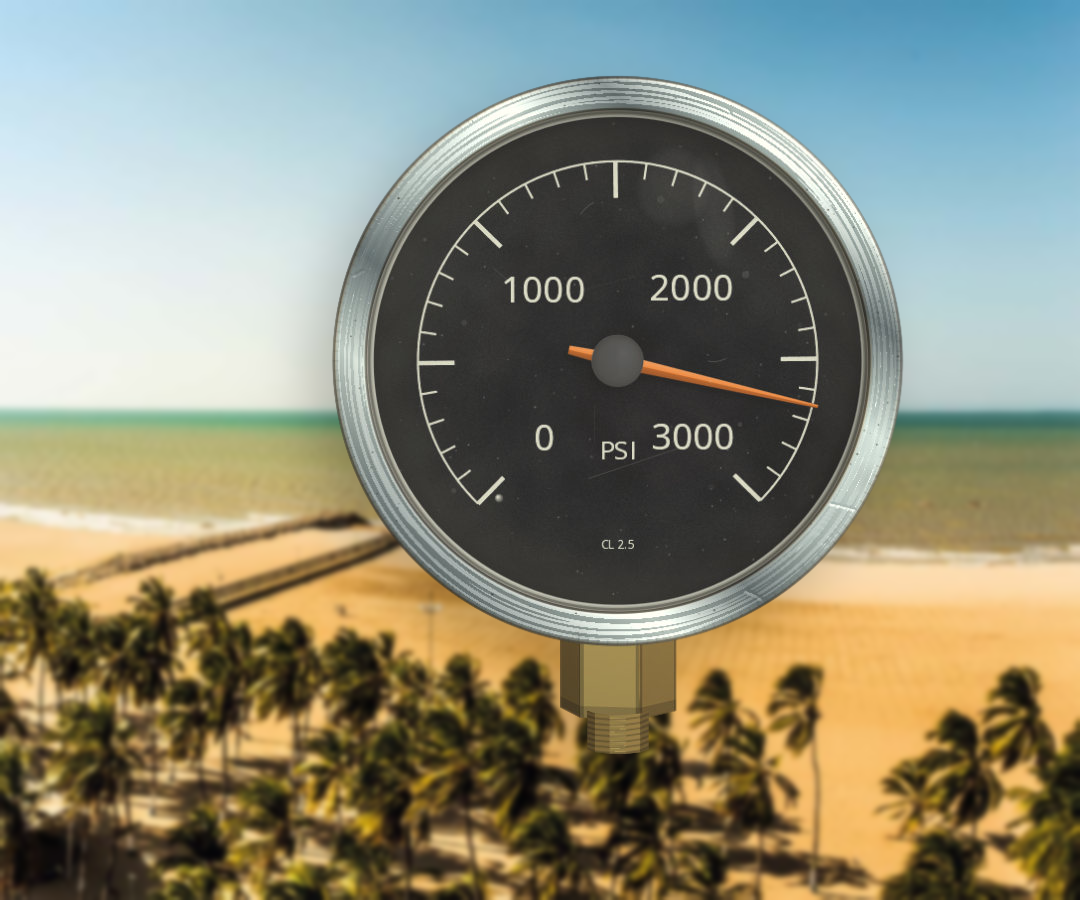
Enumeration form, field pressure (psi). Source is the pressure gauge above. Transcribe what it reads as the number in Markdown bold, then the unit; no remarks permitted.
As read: **2650** psi
